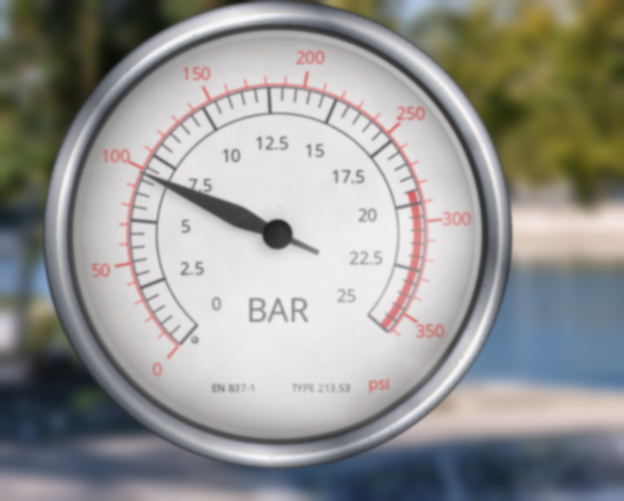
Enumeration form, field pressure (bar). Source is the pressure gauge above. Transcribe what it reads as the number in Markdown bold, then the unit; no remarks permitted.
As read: **6.75** bar
